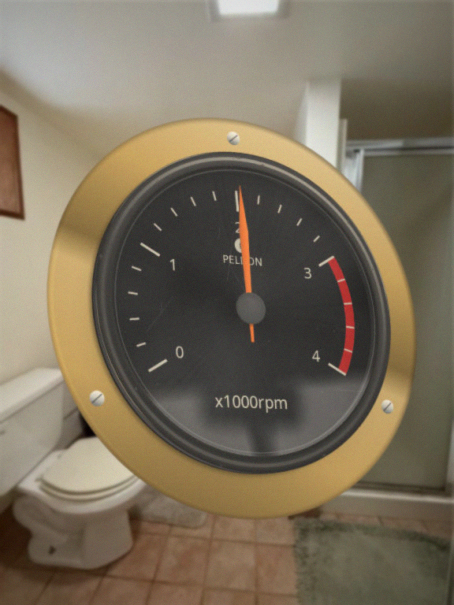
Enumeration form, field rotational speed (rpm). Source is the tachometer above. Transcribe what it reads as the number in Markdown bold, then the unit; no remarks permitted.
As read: **2000** rpm
